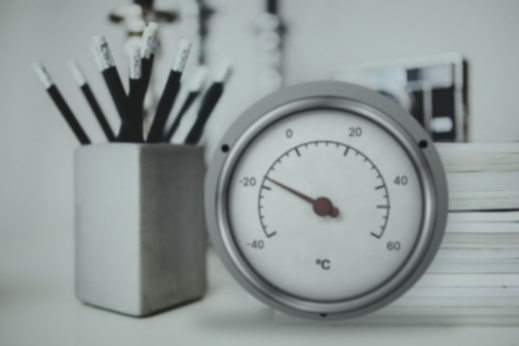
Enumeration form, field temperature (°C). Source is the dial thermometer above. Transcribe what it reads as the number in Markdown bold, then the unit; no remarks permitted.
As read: **-16** °C
